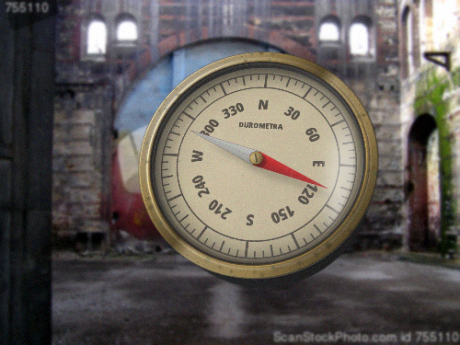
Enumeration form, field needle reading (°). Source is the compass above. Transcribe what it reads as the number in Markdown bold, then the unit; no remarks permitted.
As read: **110** °
